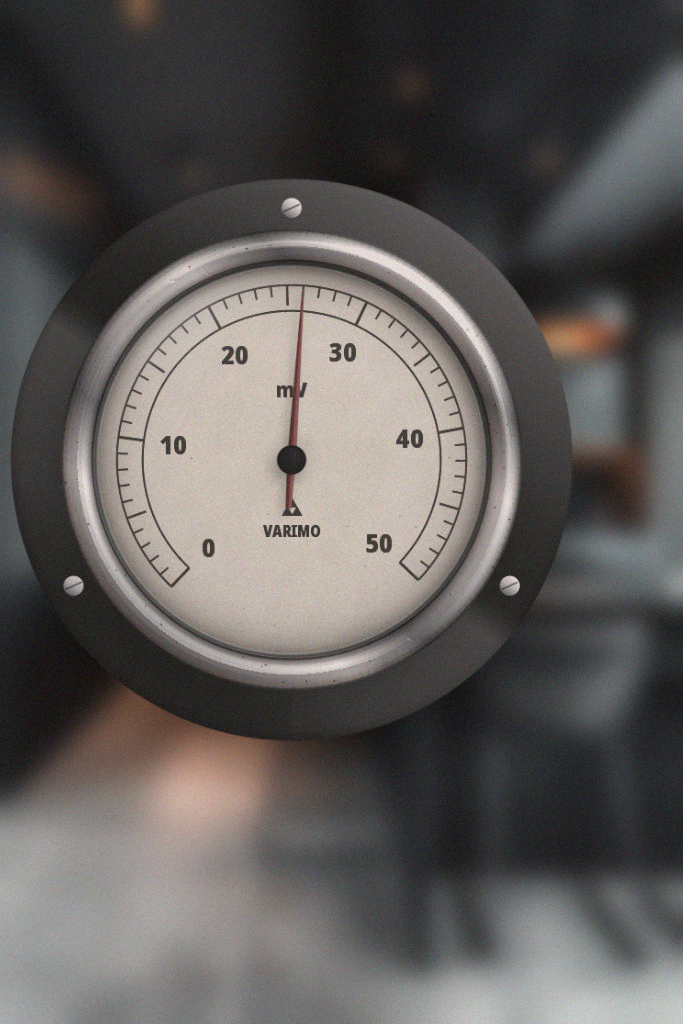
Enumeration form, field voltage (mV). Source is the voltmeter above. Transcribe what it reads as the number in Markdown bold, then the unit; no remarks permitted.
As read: **26** mV
